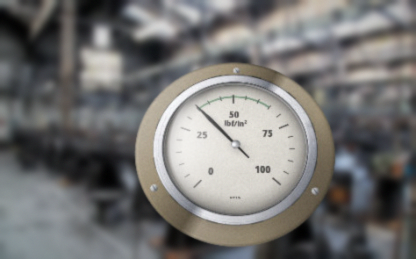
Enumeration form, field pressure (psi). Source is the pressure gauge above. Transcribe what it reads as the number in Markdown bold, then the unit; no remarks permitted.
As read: **35** psi
